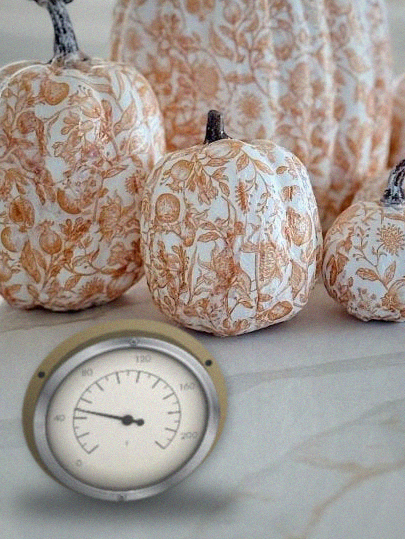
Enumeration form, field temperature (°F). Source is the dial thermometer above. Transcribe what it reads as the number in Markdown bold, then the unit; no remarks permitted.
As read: **50** °F
